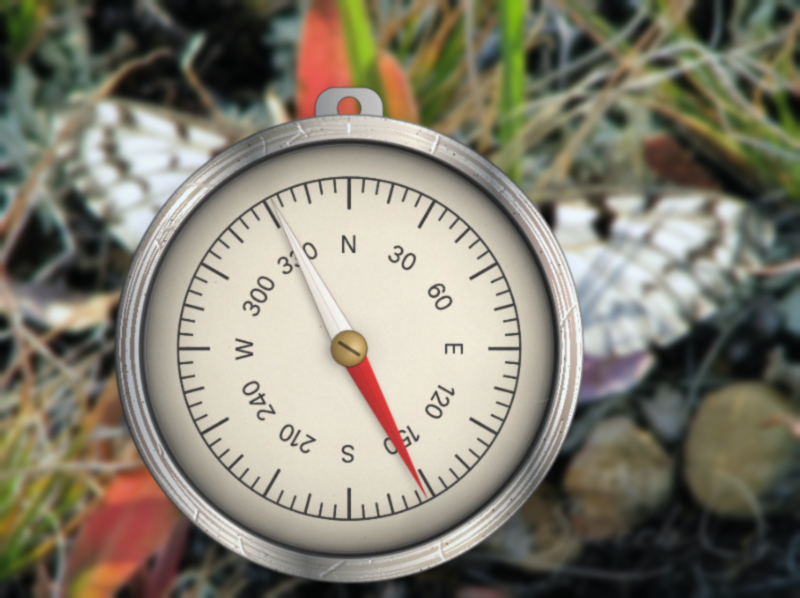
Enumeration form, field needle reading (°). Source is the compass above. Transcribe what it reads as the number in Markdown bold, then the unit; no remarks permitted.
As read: **152.5** °
